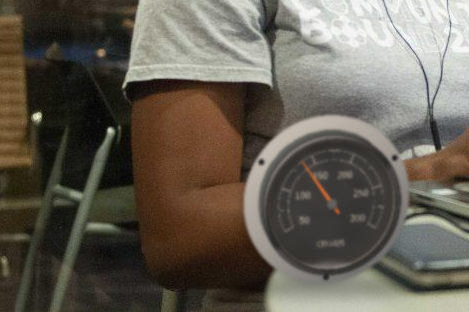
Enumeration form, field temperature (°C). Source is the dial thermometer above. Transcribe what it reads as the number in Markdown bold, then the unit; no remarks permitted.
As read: **137.5** °C
